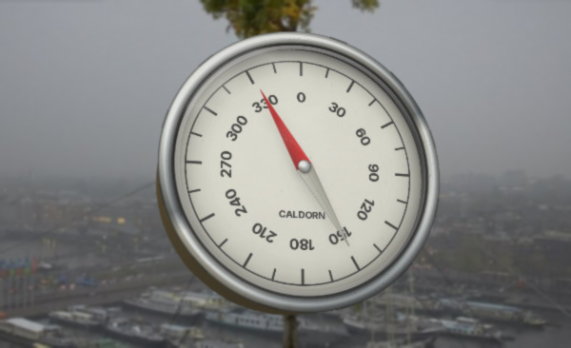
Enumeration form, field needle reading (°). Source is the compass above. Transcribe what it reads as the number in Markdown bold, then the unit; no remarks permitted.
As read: **330** °
